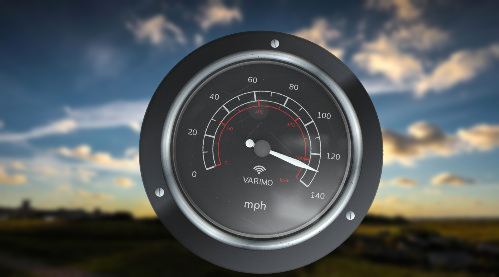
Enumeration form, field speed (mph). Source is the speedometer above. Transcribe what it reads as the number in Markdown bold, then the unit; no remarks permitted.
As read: **130** mph
